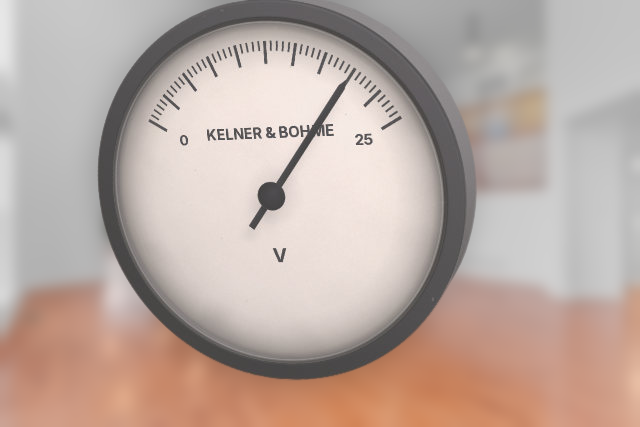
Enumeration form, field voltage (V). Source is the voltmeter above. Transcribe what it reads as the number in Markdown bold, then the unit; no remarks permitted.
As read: **20** V
